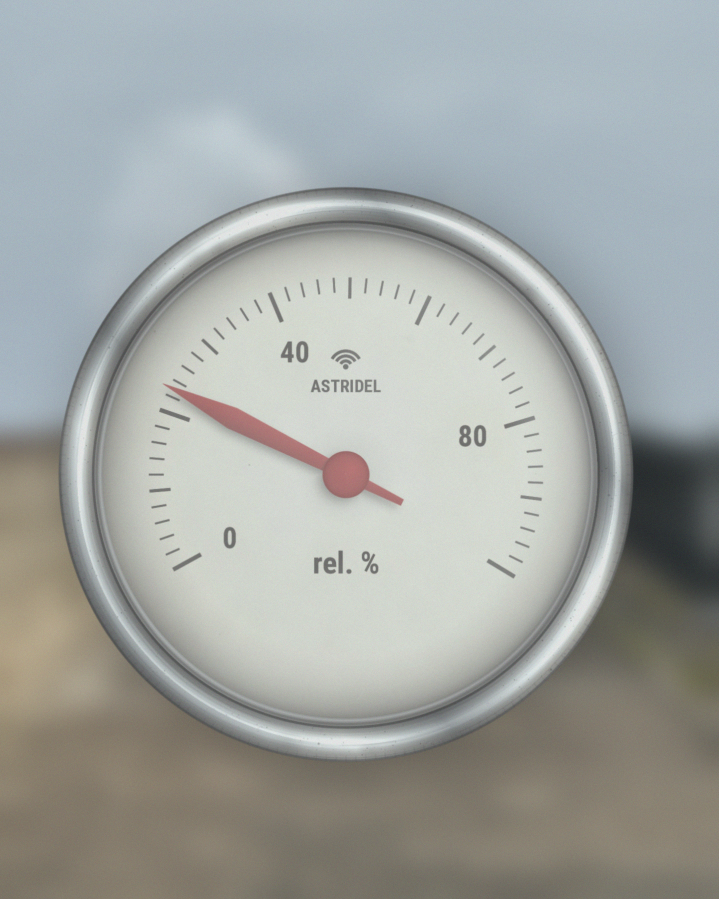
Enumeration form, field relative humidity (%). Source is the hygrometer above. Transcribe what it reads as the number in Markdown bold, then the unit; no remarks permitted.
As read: **23** %
